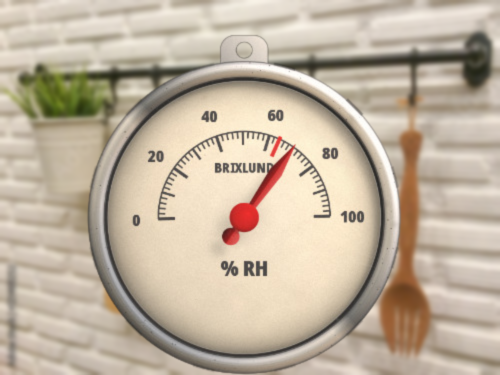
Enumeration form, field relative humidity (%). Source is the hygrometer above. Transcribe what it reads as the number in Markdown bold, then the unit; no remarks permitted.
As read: **70** %
